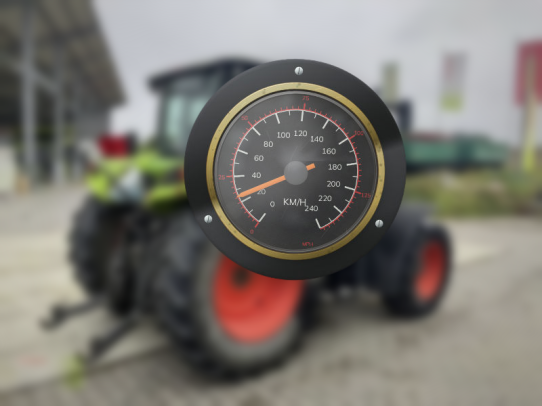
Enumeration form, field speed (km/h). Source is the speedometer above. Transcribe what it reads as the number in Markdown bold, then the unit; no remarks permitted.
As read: **25** km/h
